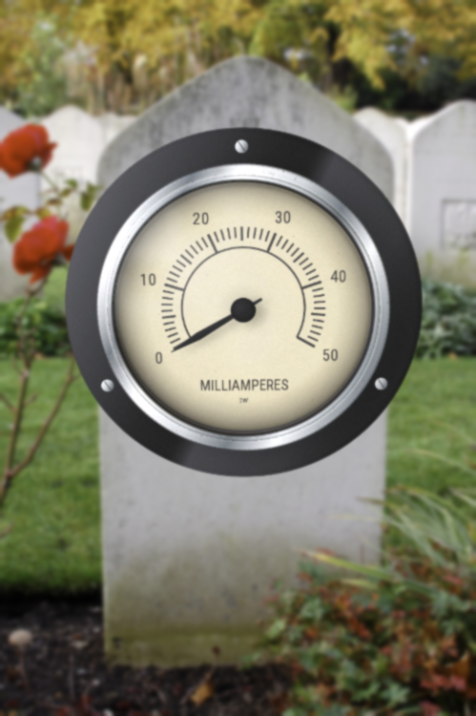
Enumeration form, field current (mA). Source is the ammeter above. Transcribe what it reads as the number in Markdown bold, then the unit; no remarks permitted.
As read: **0** mA
